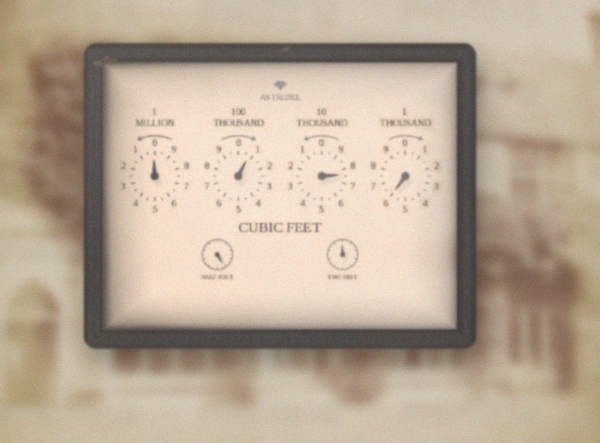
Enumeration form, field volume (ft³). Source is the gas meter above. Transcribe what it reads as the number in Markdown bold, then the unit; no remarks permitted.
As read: **7600** ft³
